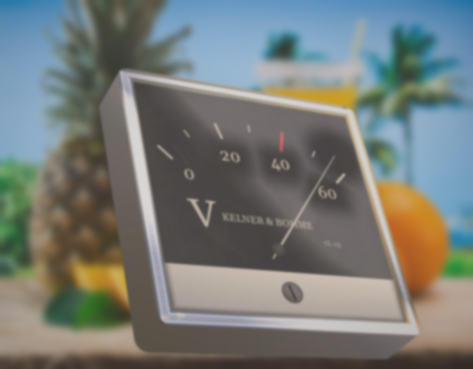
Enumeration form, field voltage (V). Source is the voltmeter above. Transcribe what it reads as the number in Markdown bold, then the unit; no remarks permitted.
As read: **55** V
